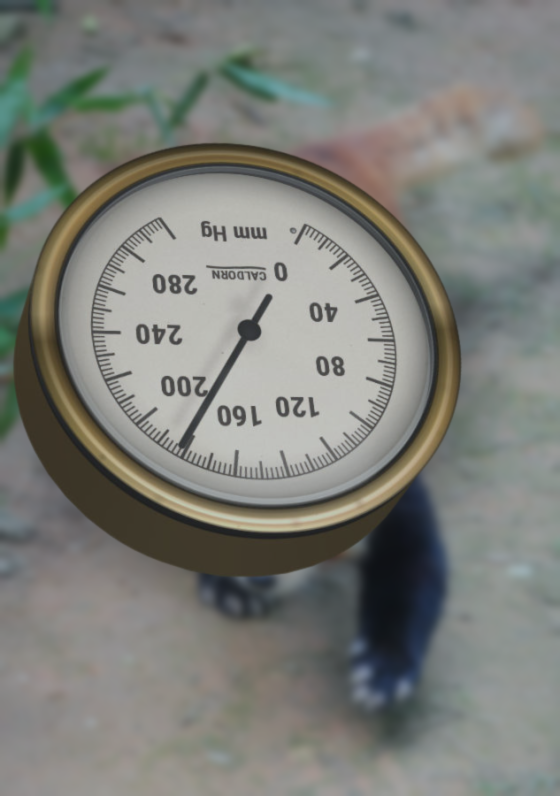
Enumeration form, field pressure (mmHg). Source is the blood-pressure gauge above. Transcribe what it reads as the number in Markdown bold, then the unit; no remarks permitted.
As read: **182** mmHg
